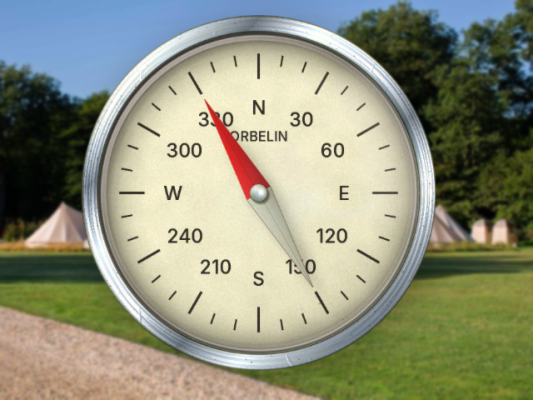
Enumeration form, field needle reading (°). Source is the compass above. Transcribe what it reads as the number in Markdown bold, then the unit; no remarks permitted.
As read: **330** °
